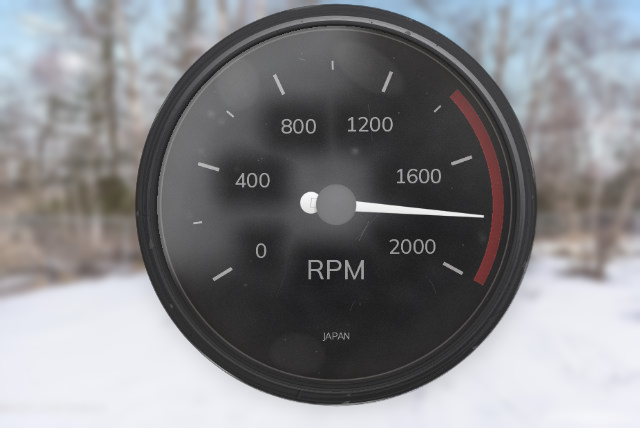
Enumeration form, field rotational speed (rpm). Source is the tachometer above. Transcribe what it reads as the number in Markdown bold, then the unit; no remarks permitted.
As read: **1800** rpm
